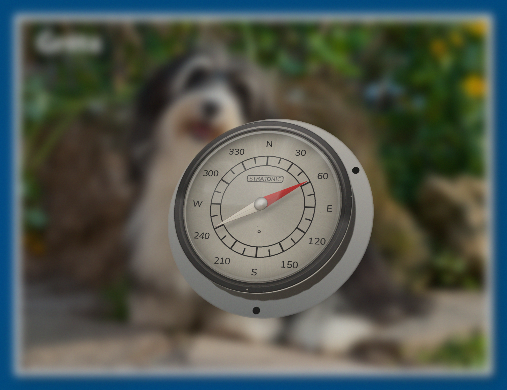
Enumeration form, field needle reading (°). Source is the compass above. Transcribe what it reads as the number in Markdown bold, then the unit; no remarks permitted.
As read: **60** °
